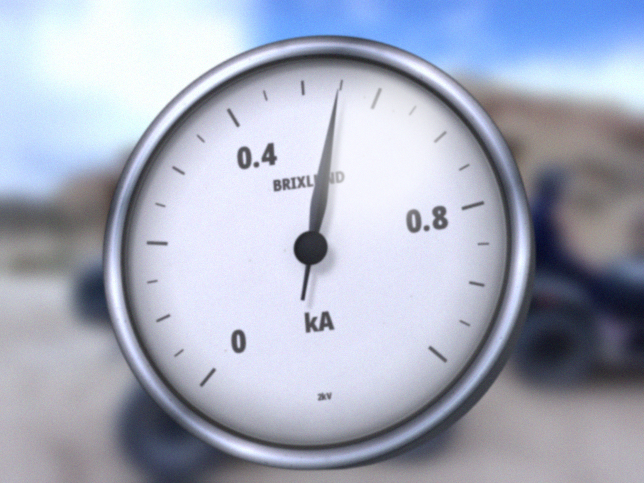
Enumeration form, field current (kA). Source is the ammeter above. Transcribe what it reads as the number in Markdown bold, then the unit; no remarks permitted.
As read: **0.55** kA
